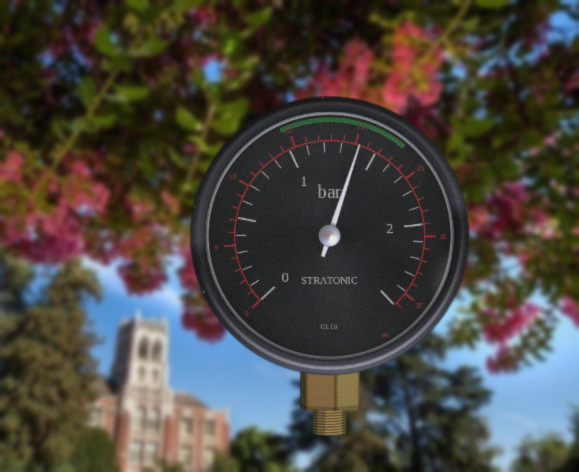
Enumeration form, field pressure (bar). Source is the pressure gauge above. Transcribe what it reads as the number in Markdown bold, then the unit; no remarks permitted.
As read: **1.4** bar
